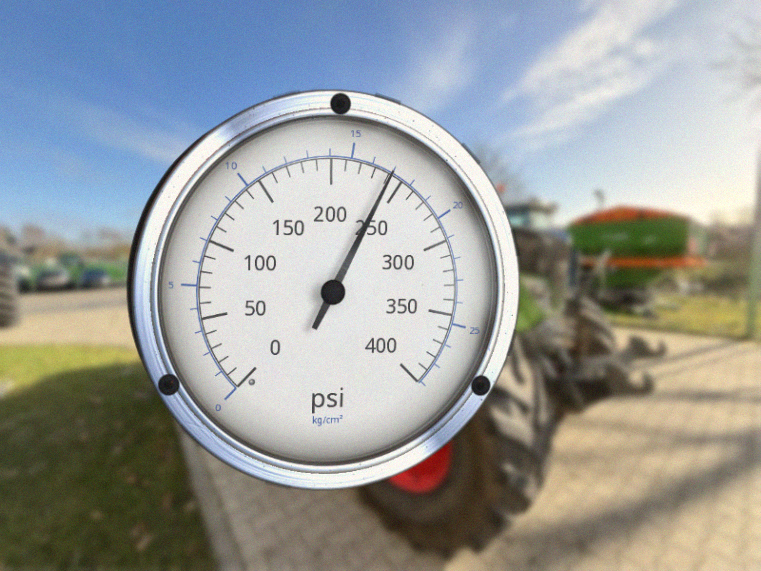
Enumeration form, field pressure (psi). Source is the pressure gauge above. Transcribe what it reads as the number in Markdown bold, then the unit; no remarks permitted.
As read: **240** psi
